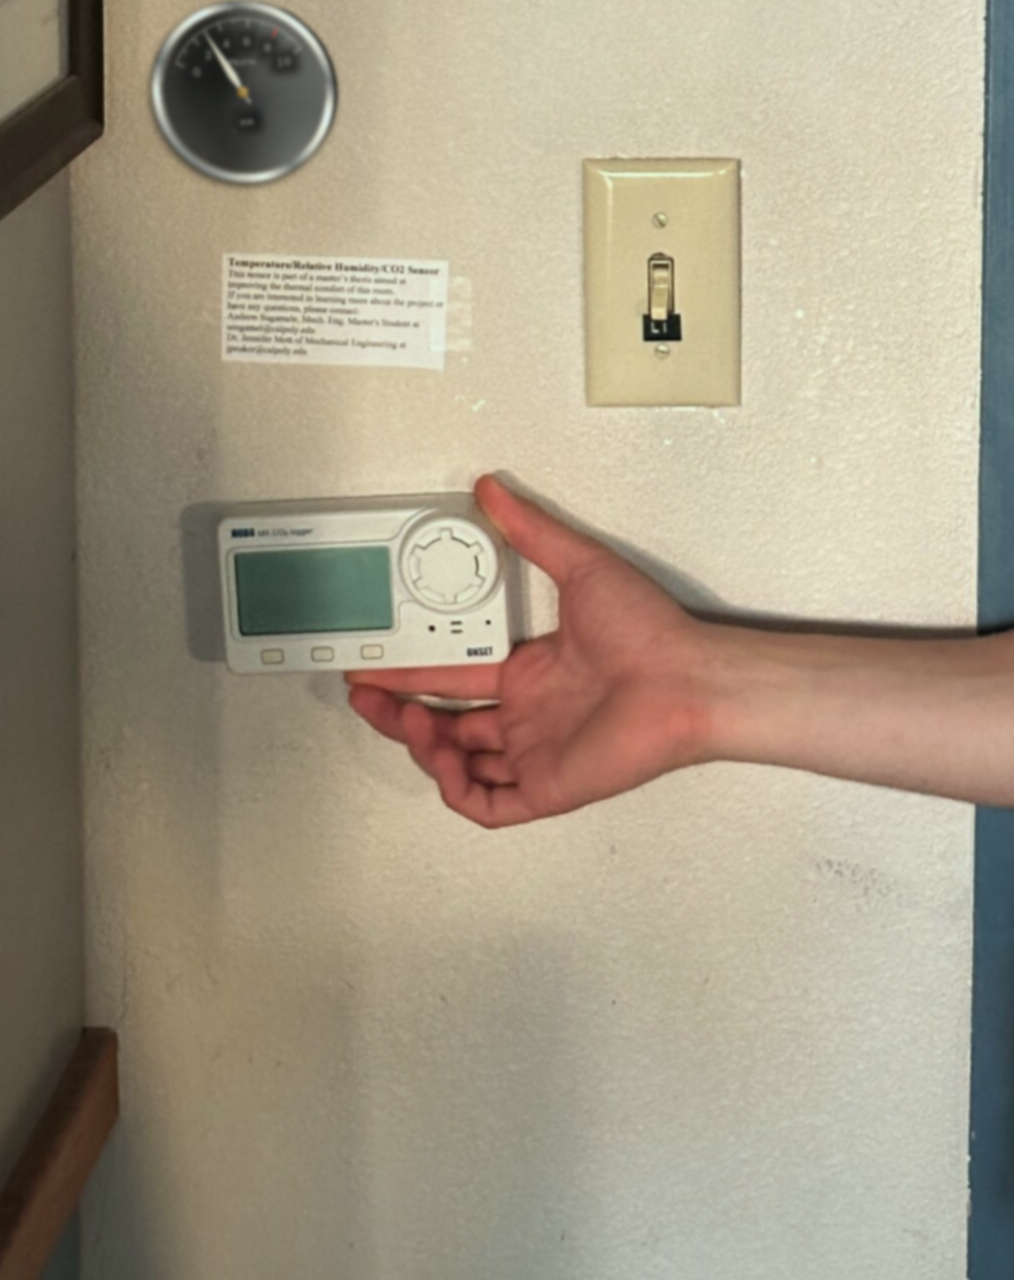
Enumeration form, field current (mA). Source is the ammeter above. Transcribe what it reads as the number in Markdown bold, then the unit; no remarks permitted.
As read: **3** mA
